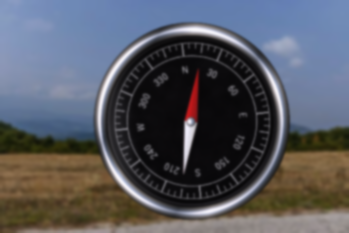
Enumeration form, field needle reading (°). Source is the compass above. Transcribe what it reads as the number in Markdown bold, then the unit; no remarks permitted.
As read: **15** °
